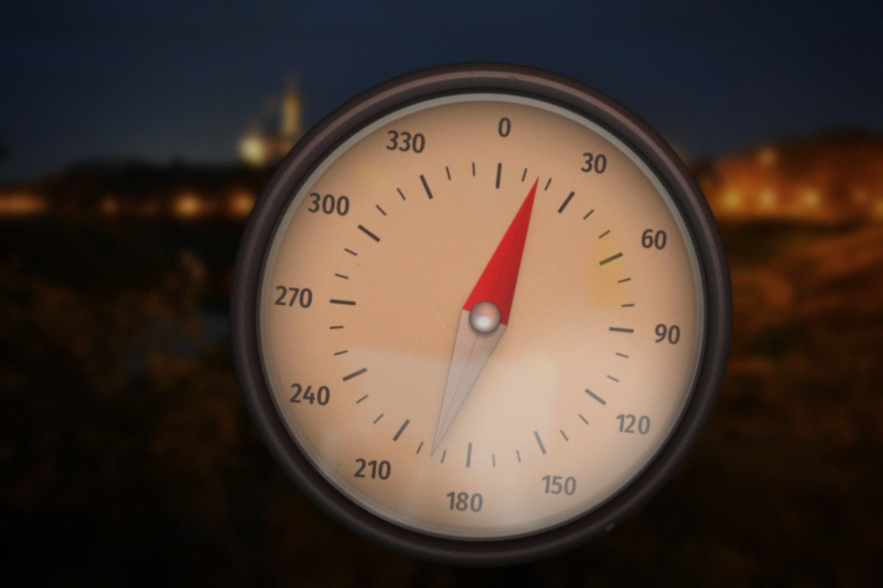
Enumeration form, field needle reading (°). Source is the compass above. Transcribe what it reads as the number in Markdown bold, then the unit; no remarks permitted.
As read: **15** °
